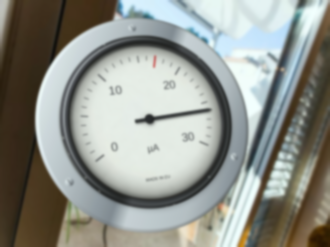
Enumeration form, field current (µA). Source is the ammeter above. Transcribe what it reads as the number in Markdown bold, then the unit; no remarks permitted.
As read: **26** µA
